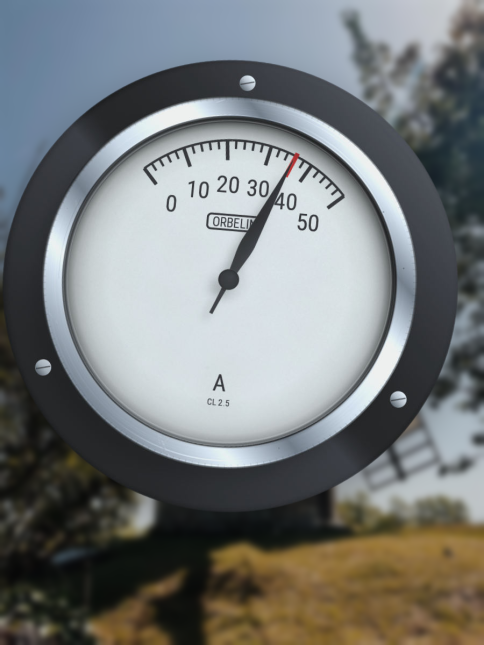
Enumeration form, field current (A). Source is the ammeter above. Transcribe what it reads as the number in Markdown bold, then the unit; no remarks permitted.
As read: **36** A
